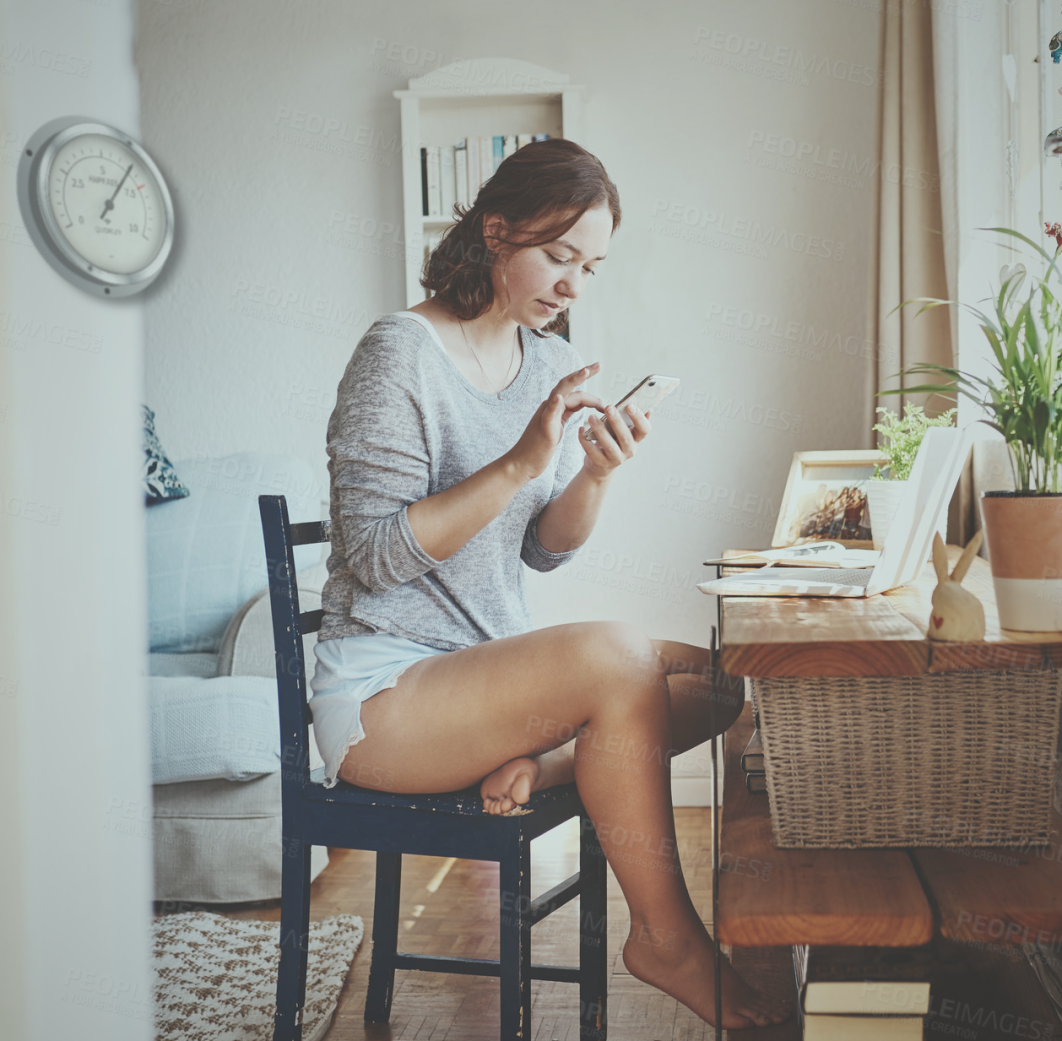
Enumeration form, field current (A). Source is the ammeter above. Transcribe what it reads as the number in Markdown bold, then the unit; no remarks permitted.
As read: **6.5** A
